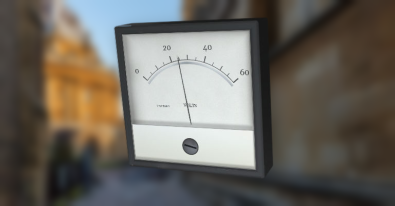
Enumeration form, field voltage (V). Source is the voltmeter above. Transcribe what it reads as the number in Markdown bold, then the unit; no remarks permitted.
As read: **25** V
